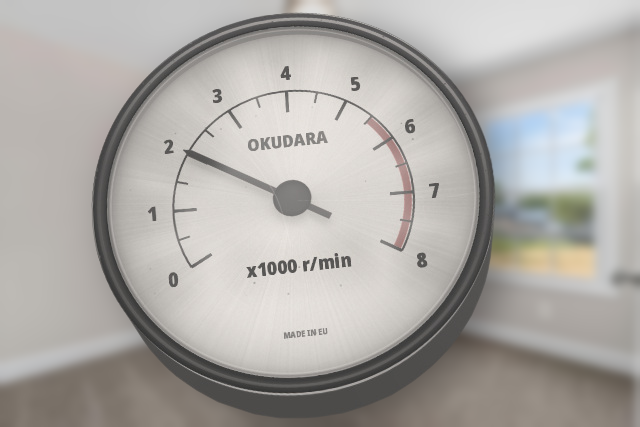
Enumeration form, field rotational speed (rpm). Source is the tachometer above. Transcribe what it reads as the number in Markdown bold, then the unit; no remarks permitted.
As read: **2000** rpm
